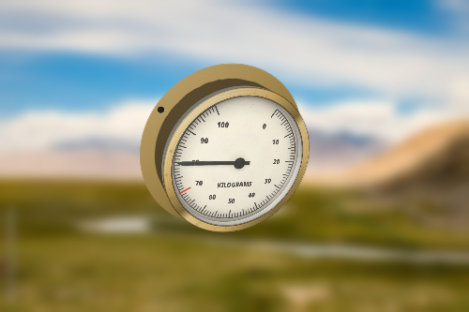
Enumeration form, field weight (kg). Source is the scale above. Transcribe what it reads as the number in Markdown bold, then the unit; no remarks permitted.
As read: **80** kg
